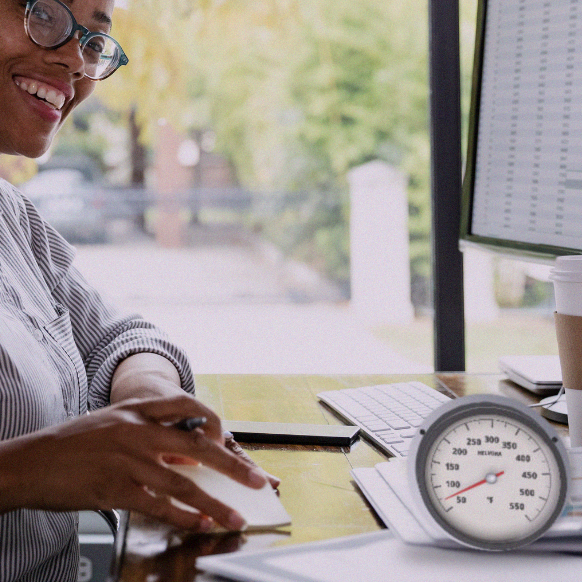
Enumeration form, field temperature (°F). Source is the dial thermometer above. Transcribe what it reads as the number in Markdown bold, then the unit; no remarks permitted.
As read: **75** °F
